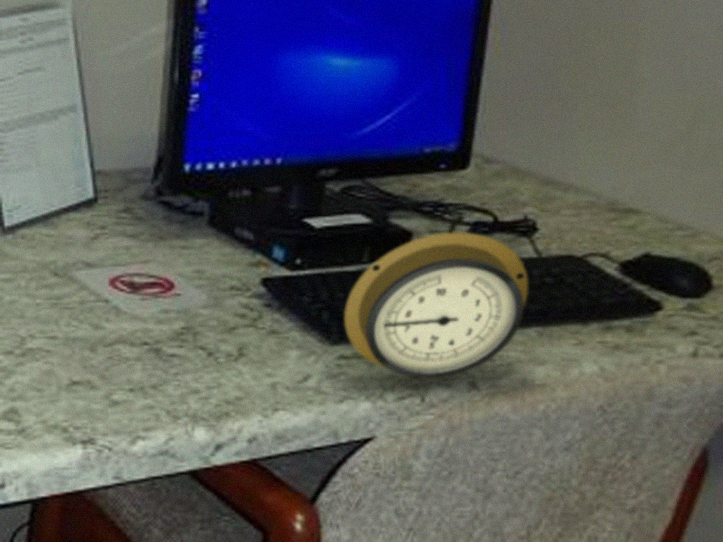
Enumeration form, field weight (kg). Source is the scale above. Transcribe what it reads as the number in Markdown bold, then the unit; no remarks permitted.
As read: **7.5** kg
